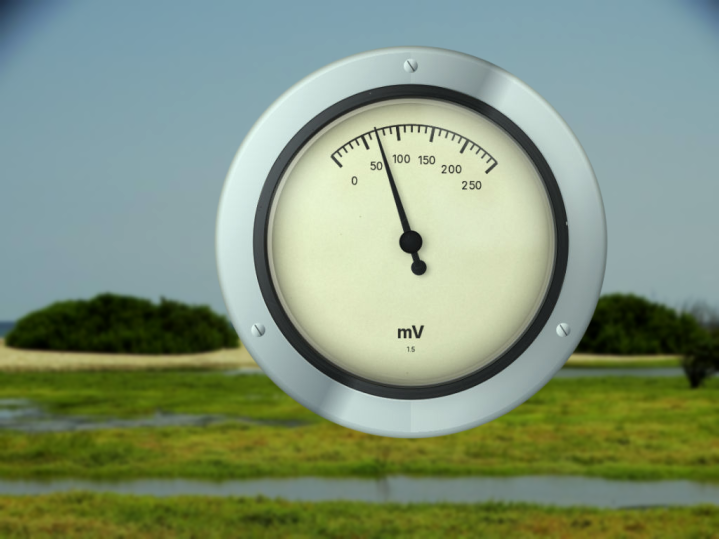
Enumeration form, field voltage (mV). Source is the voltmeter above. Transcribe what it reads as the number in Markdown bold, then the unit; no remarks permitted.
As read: **70** mV
